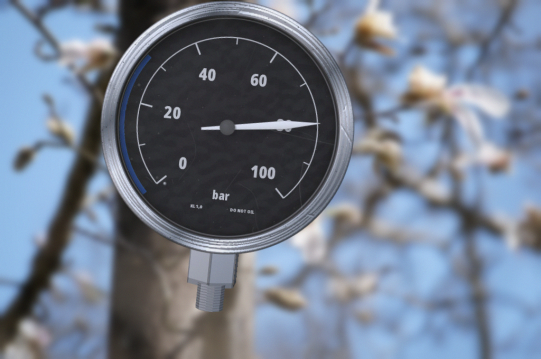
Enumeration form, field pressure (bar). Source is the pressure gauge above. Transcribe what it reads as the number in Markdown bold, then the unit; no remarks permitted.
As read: **80** bar
